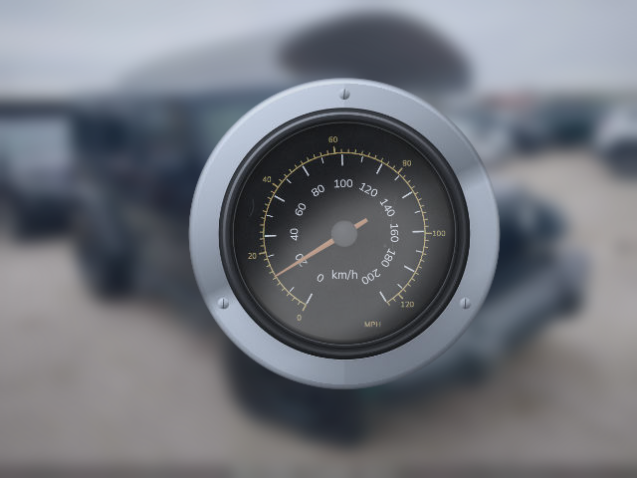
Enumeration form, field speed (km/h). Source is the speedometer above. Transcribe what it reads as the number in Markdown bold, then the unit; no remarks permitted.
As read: **20** km/h
